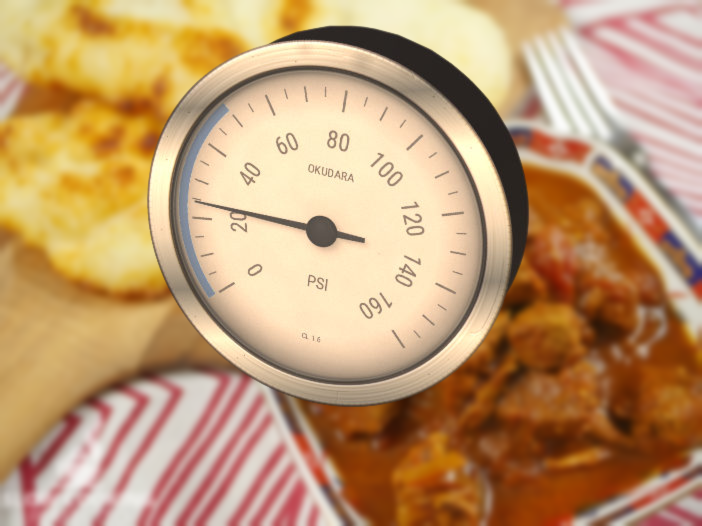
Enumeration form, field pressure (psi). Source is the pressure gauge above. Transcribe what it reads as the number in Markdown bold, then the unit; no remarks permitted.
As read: **25** psi
